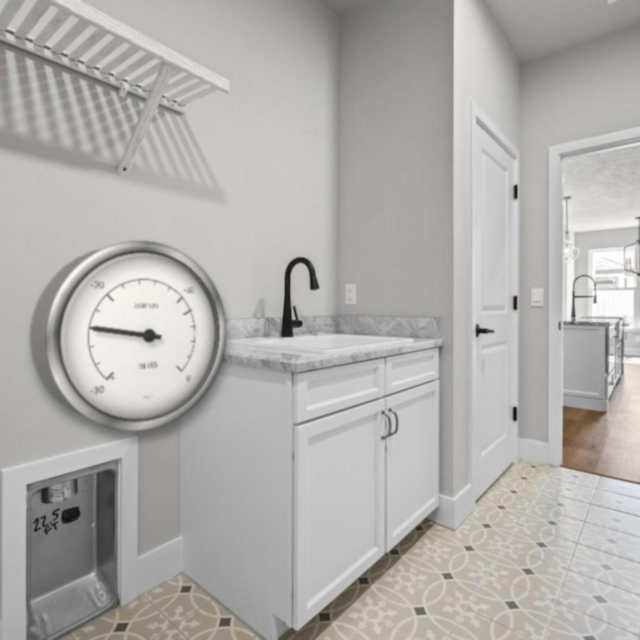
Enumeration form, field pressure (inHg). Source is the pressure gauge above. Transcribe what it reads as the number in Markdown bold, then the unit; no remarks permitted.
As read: **-24** inHg
